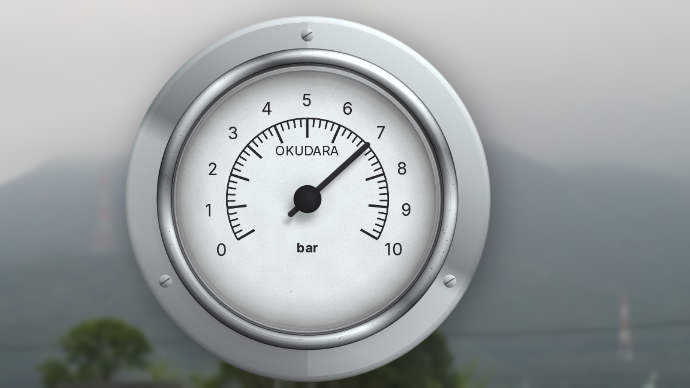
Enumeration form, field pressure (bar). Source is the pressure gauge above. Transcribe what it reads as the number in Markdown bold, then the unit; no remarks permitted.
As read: **7** bar
